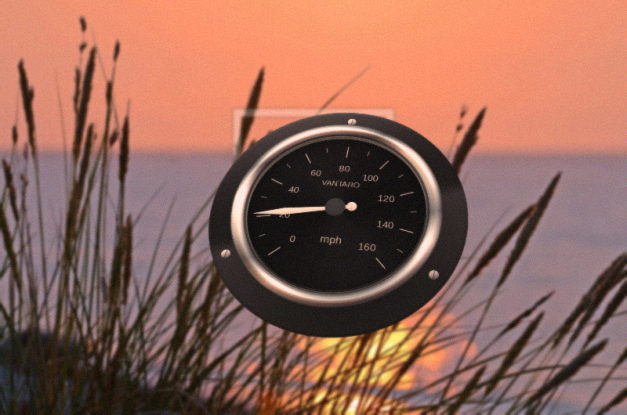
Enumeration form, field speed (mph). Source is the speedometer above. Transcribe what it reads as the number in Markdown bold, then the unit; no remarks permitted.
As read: **20** mph
